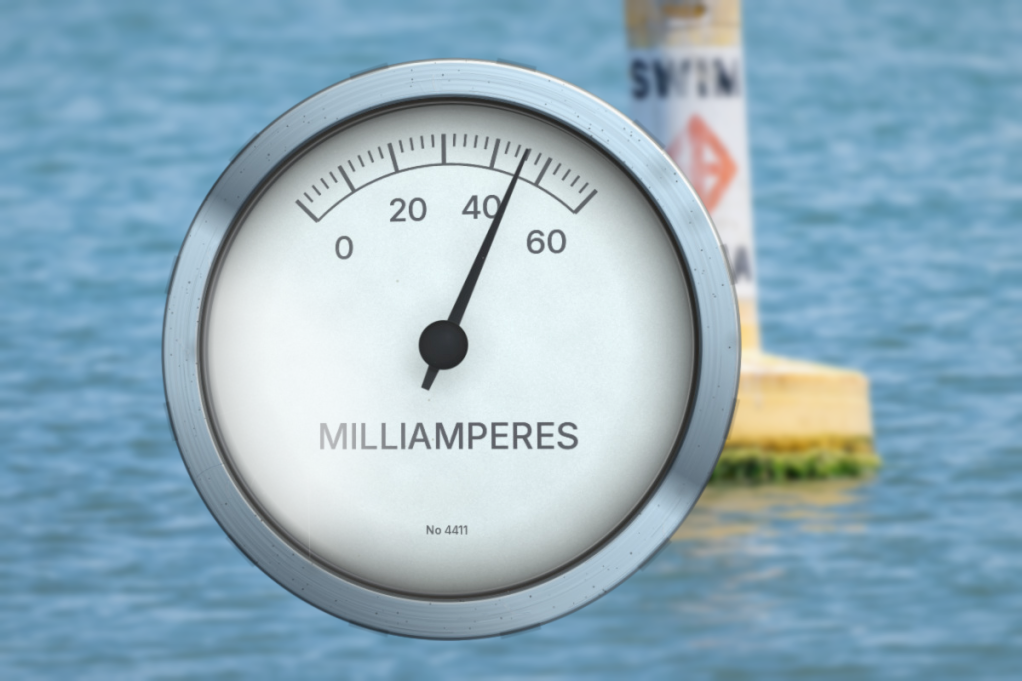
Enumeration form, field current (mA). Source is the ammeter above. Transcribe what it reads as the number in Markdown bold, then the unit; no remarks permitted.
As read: **46** mA
